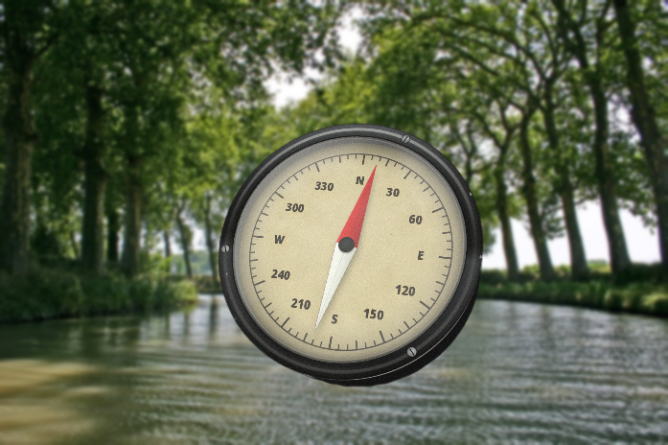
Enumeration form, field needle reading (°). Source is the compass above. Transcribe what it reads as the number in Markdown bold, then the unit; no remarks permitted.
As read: **10** °
